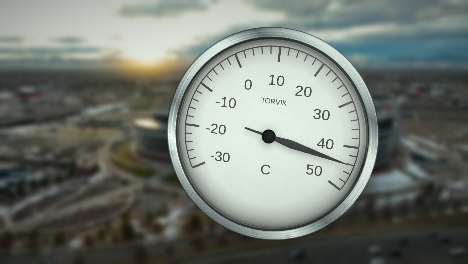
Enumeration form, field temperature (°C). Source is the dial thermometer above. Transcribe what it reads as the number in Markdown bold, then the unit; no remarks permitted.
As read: **44** °C
